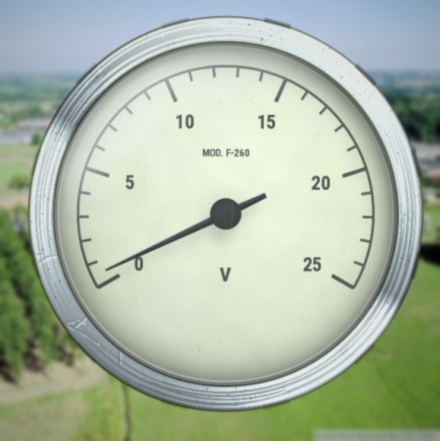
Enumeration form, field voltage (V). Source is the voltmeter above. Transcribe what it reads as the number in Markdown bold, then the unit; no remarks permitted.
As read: **0.5** V
